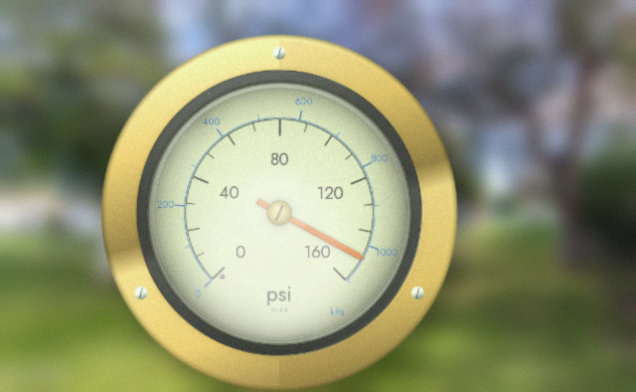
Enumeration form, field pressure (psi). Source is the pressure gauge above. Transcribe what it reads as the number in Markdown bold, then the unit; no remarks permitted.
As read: **150** psi
